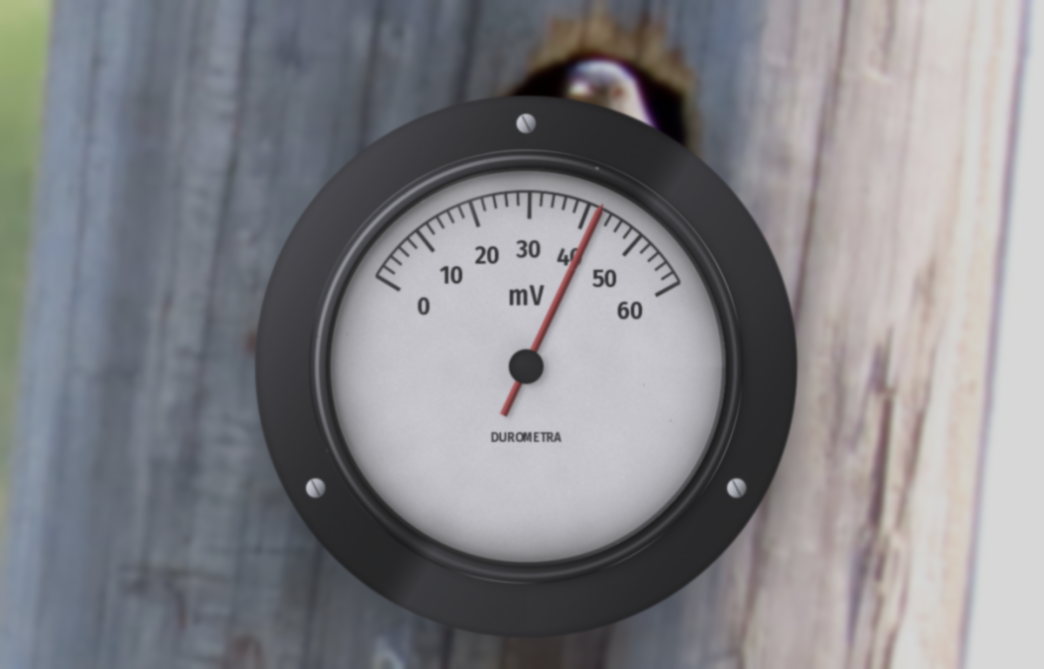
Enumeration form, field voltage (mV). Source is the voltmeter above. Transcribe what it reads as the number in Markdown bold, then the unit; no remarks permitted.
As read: **42** mV
